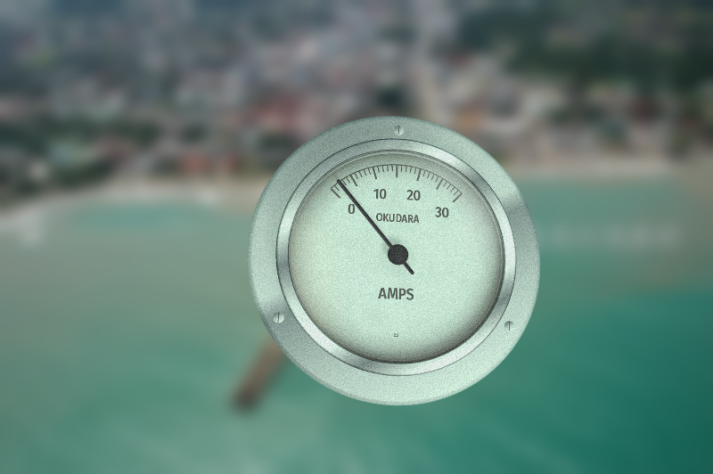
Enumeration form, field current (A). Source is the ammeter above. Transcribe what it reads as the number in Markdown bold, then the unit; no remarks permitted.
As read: **2** A
